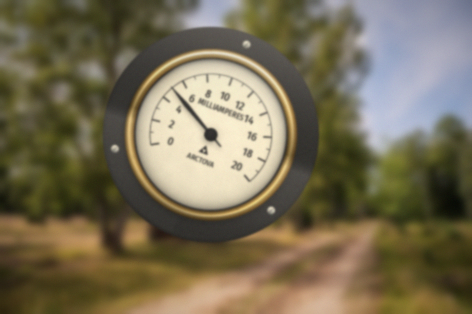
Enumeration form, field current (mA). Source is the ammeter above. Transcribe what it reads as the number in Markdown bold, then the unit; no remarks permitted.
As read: **5** mA
